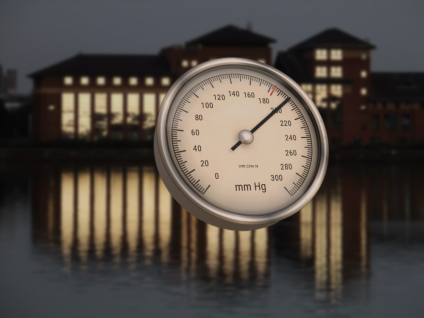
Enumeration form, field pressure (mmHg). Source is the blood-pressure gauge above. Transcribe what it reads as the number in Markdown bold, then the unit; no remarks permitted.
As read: **200** mmHg
